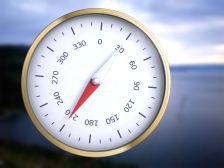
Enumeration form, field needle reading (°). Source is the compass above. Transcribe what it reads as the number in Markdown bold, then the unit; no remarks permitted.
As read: **210** °
